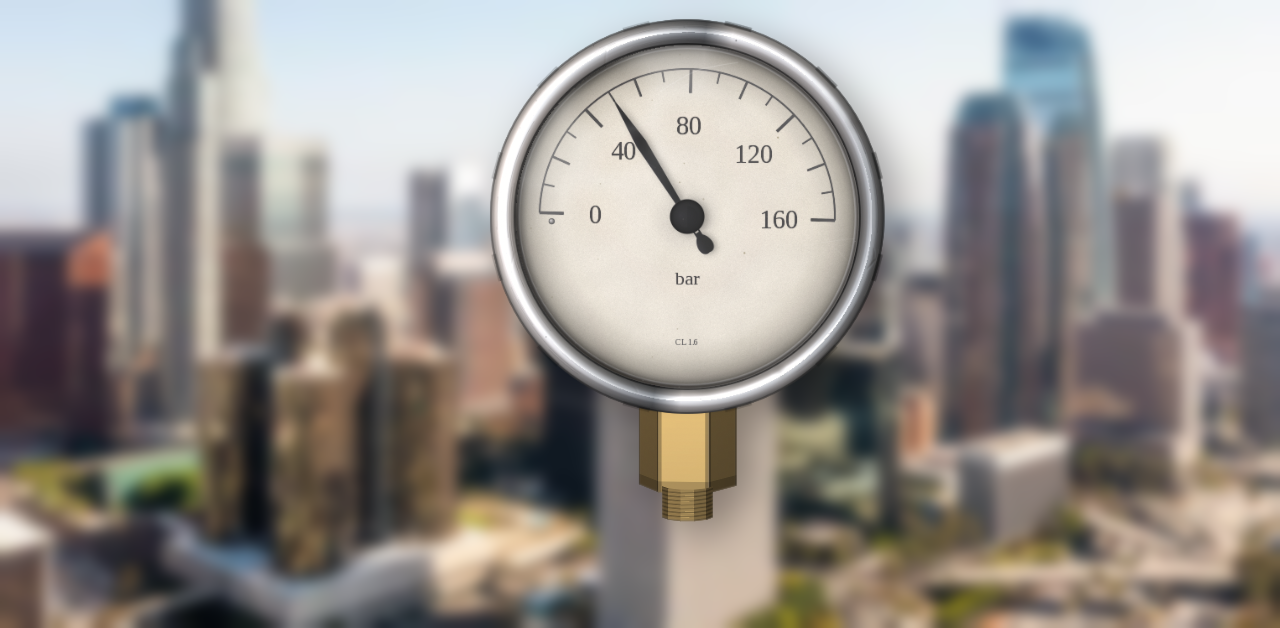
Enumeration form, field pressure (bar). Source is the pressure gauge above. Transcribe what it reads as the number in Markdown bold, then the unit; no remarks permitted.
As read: **50** bar
